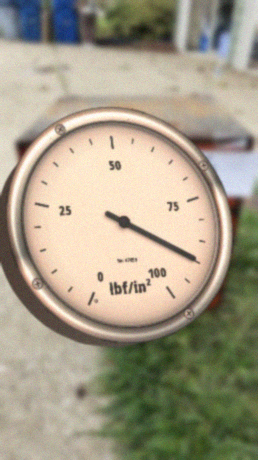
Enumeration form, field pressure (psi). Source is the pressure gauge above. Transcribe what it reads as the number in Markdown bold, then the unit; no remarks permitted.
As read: **90** psi
